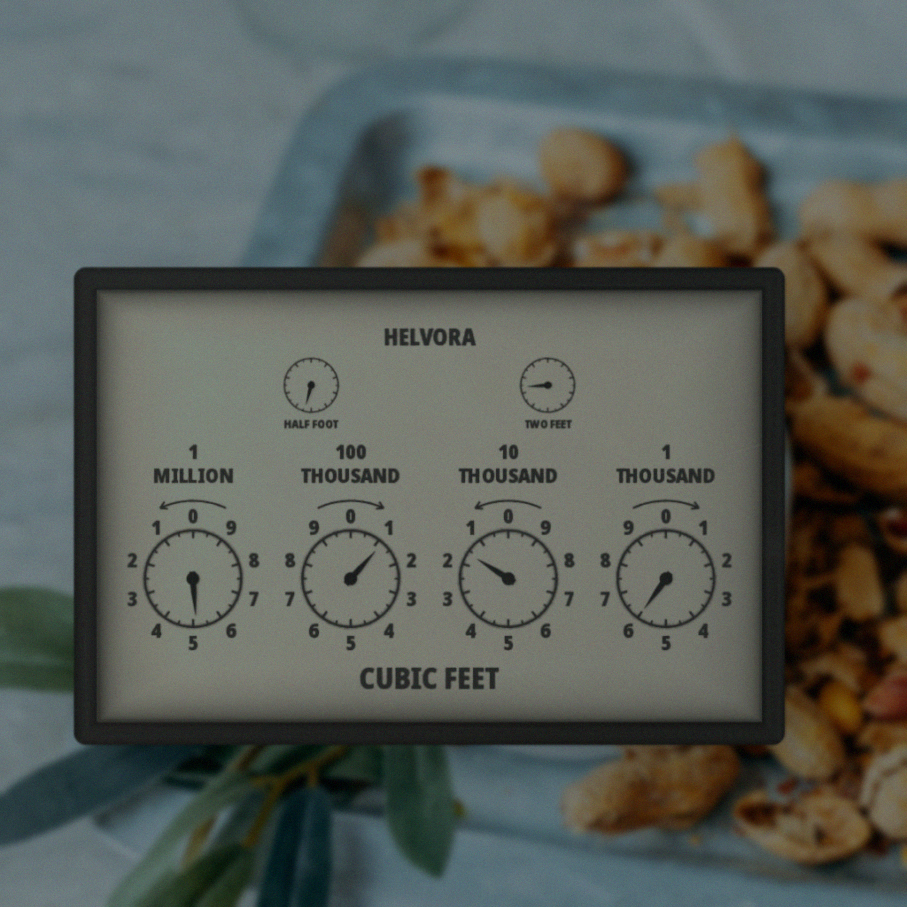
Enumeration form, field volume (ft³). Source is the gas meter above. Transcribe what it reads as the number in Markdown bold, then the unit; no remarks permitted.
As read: **511600** ft³
